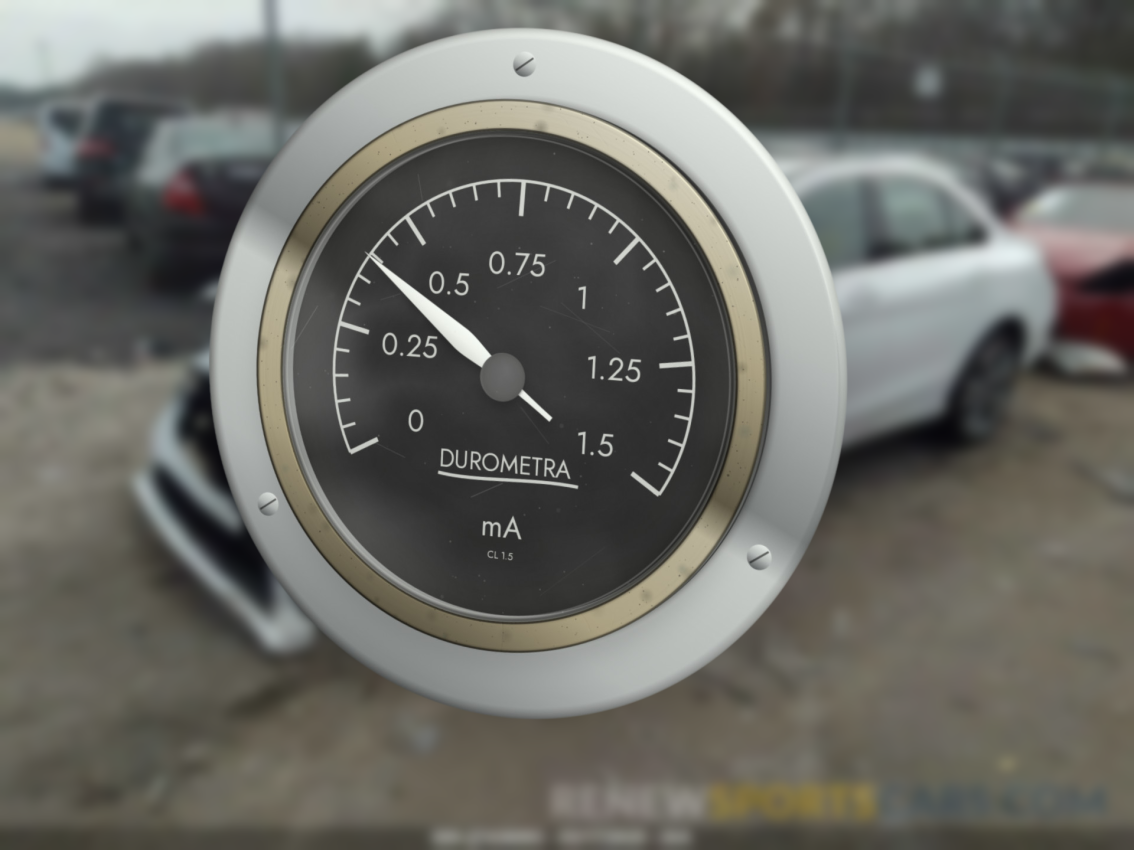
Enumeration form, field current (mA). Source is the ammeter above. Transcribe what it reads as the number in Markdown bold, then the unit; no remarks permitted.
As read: **0.4** mA
